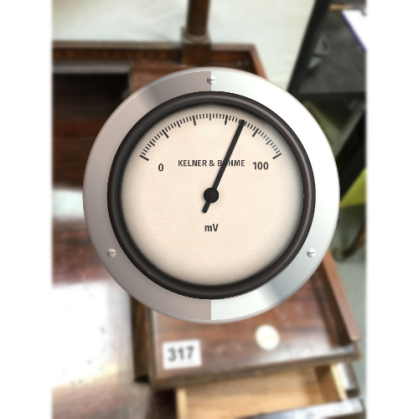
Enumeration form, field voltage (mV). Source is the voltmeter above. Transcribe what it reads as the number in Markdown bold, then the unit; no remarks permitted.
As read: **70** mV
